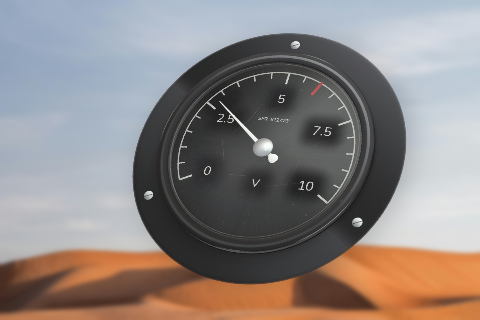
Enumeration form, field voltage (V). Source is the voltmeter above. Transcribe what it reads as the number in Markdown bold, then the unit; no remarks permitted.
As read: **2.75** V
